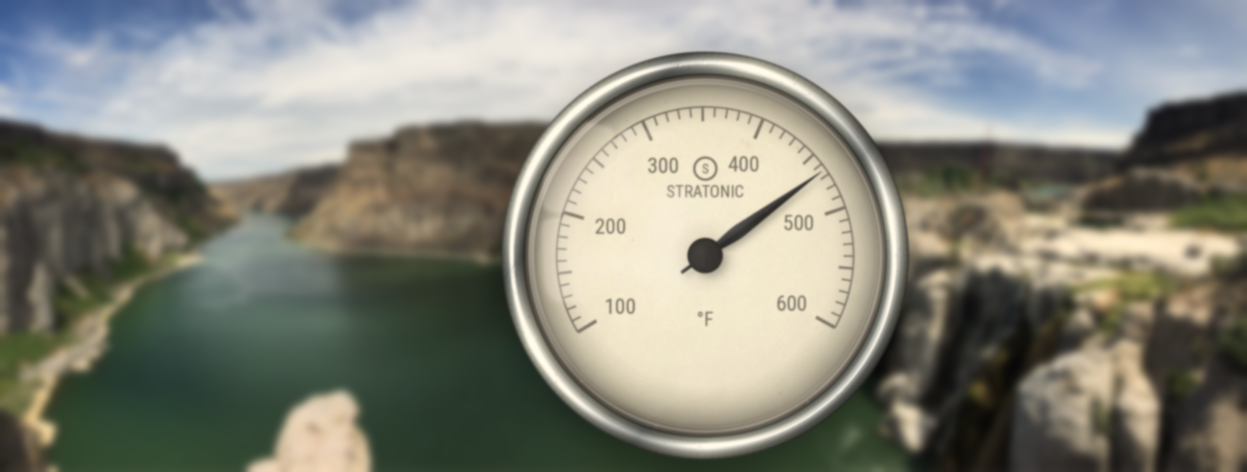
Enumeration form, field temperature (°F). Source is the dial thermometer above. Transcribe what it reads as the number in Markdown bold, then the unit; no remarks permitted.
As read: **465** °F
